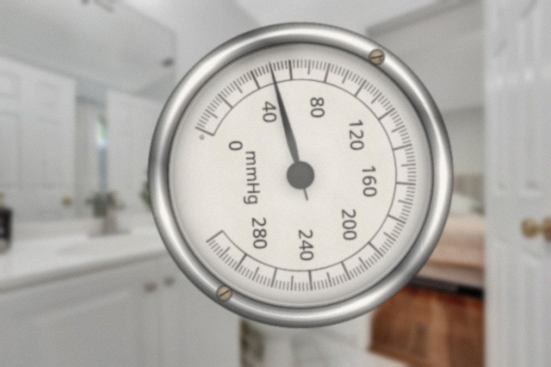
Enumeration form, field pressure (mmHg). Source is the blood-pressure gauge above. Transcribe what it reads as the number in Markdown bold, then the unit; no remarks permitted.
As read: **50** mmHg
